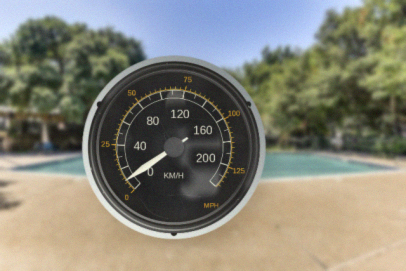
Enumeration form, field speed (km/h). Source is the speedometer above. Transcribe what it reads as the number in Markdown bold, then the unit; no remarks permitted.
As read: **10** km/h
